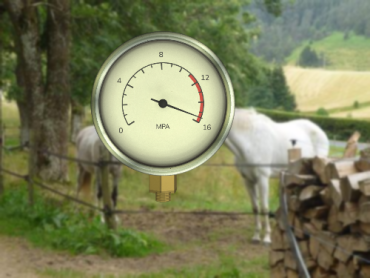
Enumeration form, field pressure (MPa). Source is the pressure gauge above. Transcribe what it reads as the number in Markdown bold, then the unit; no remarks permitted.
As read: **15.5** MPa
